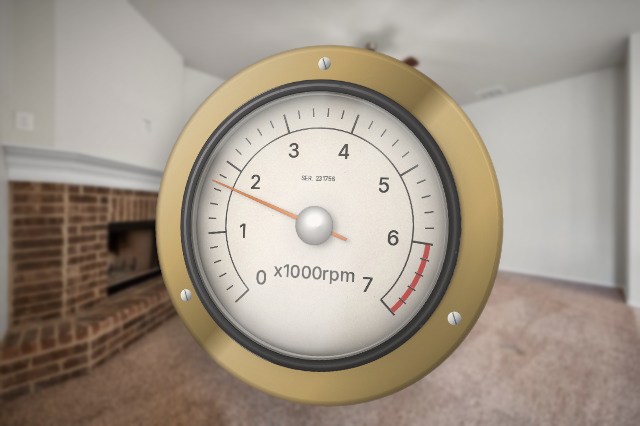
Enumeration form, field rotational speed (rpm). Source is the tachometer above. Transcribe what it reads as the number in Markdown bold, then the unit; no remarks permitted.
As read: **1700** rpm
